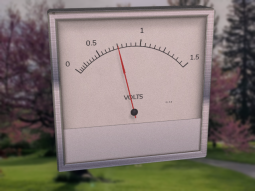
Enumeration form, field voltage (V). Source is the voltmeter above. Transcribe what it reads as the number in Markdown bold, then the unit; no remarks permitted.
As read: **0.75** V
